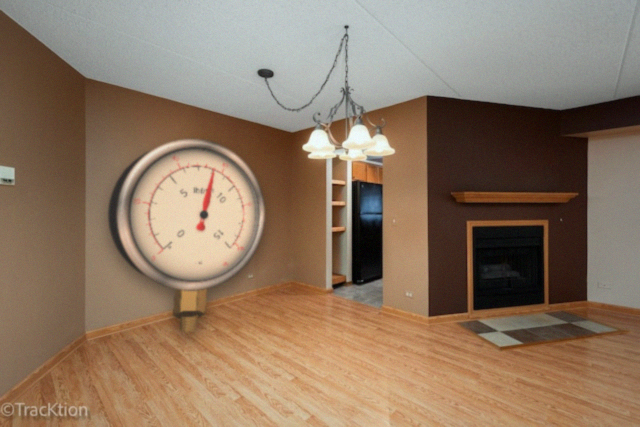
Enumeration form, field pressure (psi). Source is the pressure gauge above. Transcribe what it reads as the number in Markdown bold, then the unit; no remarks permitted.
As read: **8** psi
